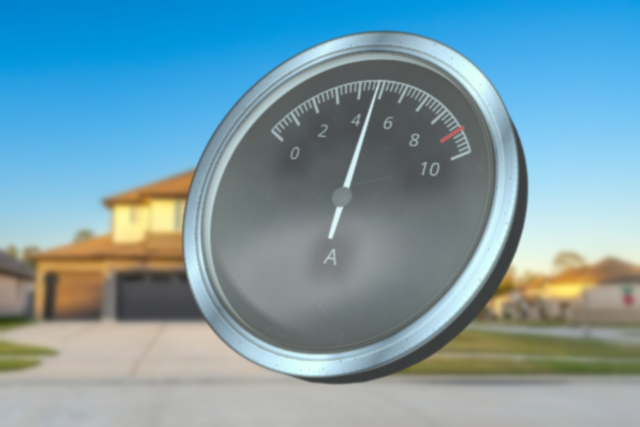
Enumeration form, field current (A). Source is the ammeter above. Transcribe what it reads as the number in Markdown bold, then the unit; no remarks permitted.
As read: **5** A
